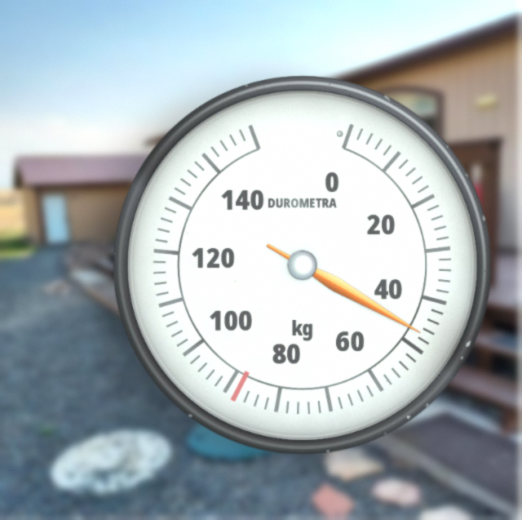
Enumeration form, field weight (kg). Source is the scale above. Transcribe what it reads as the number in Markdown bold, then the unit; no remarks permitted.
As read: **47** kg
